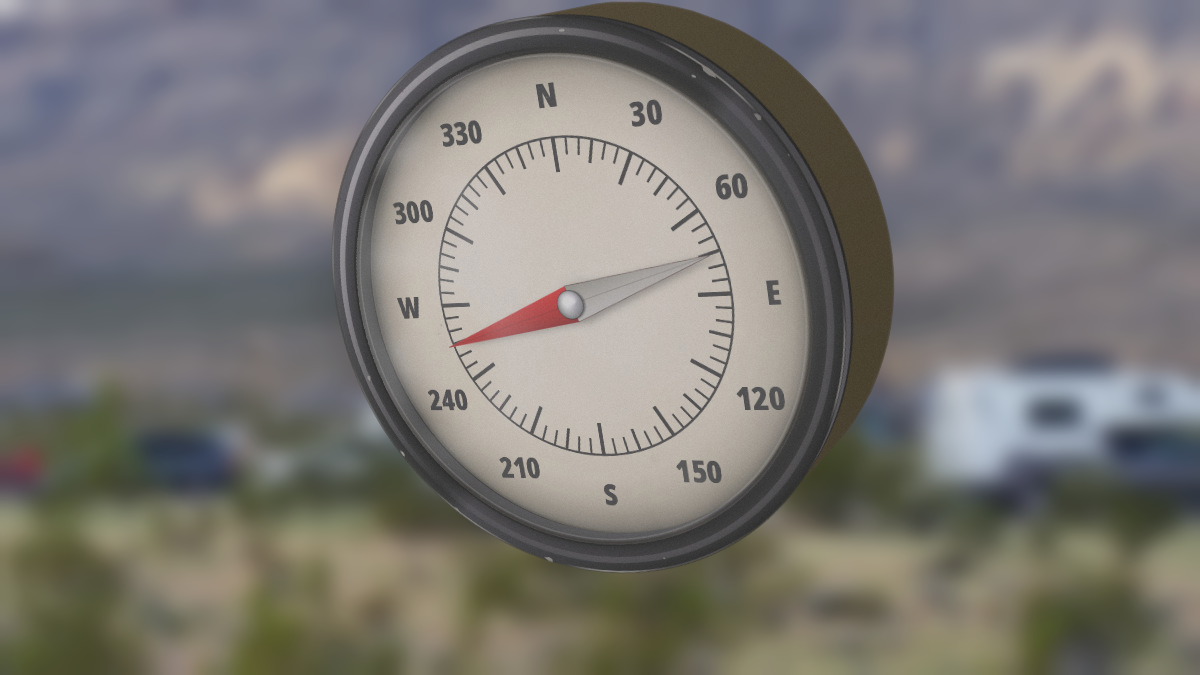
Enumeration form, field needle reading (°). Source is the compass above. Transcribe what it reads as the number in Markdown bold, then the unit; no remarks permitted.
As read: **255** °
